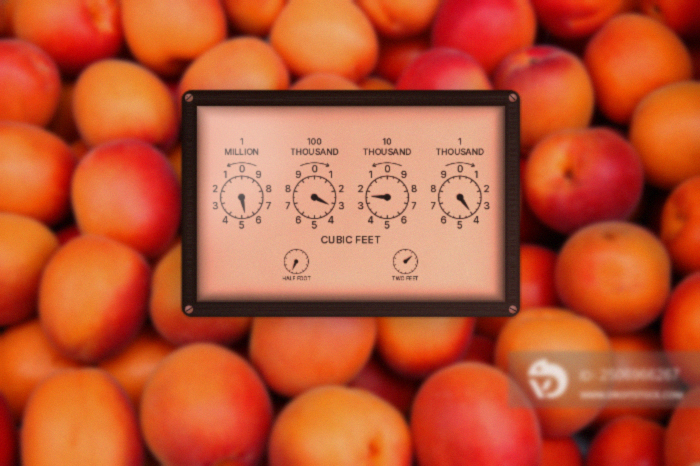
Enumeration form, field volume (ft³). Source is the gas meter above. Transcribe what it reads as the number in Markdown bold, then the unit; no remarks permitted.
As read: **532400** ft³
